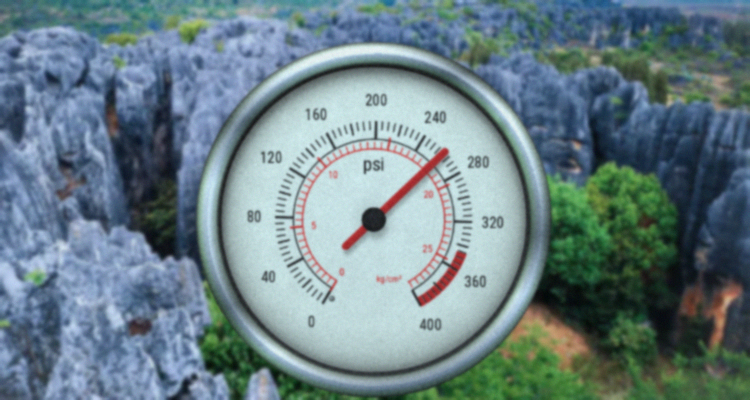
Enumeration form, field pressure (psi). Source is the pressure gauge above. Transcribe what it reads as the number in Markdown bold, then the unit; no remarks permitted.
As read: **260** psi
